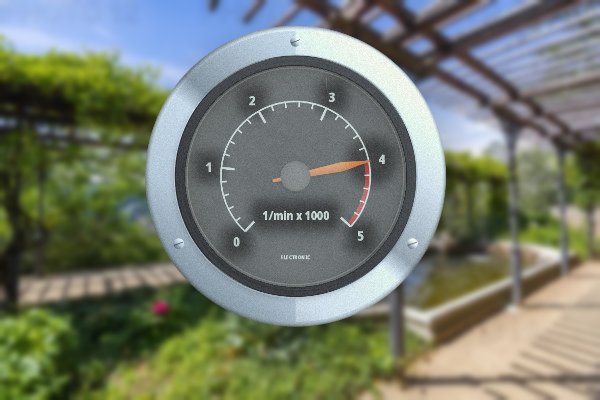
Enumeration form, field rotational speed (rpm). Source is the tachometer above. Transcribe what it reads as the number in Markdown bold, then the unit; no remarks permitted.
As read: **4000** rpm
